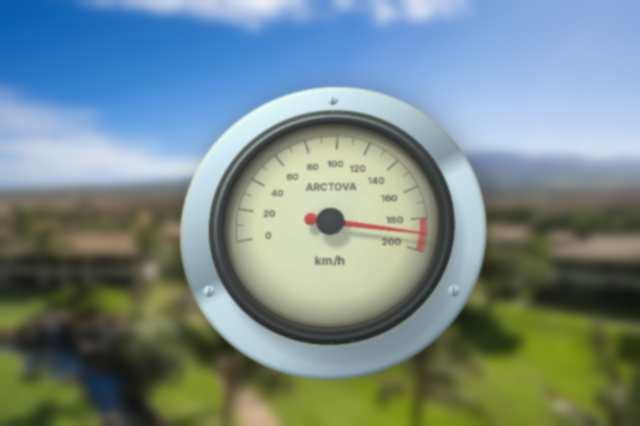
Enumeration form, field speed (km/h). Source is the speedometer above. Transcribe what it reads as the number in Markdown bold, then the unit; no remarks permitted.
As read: **190** km/h
